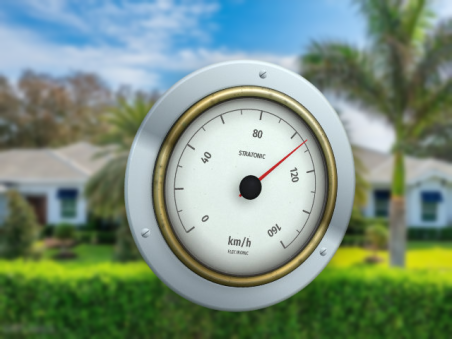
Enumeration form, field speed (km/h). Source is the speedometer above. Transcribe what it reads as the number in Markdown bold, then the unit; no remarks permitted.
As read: **105** km/h
